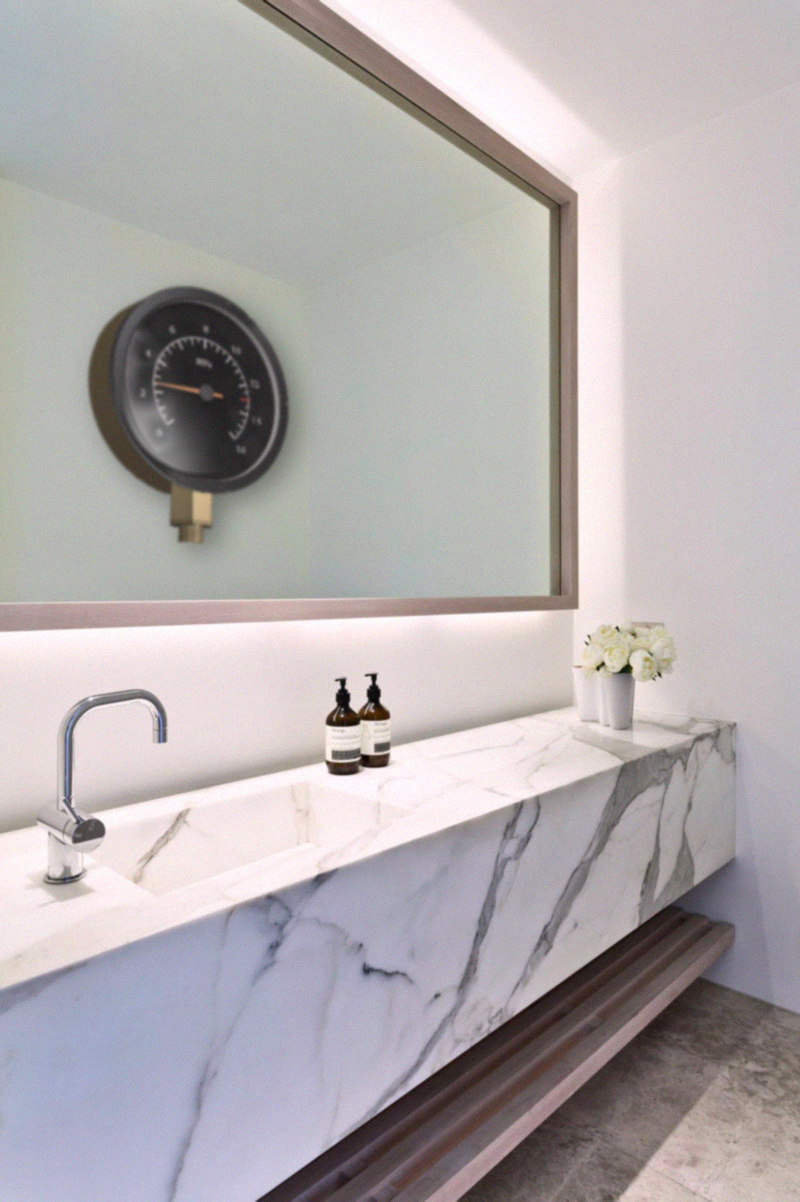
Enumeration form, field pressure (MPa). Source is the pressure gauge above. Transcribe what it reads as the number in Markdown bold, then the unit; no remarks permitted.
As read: **2.5** MPa
